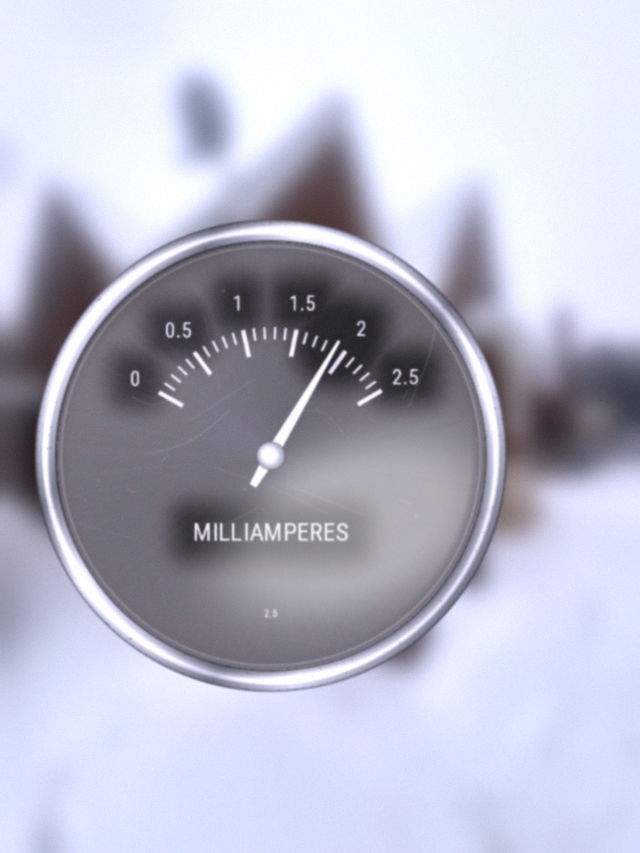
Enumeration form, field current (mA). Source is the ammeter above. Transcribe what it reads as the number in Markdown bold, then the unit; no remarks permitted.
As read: **1.9** mA
